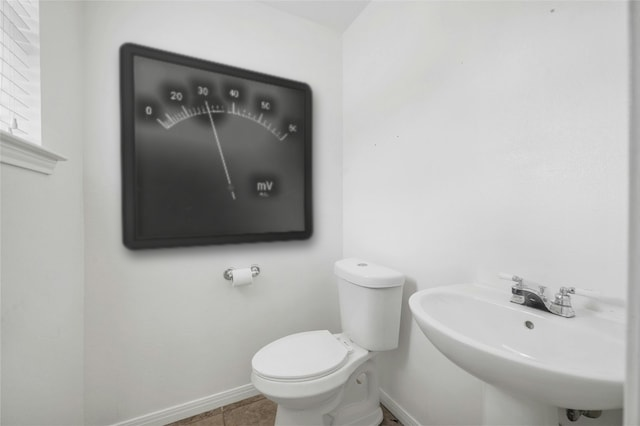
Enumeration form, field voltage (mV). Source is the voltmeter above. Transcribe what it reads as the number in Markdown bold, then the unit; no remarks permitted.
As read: **30** mV
